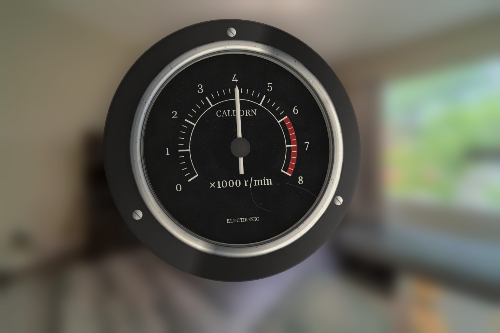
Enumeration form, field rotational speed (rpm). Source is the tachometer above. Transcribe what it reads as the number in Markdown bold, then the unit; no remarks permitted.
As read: **4000** rpm
